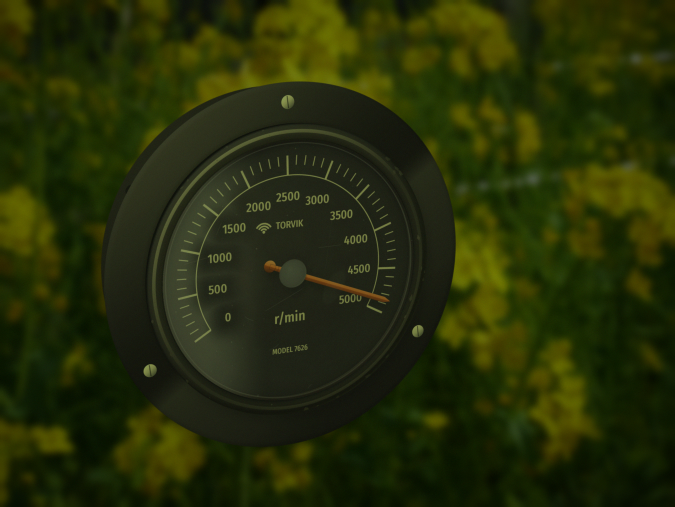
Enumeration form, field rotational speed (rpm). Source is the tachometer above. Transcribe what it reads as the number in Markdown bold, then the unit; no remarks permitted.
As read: **4850** rpm
